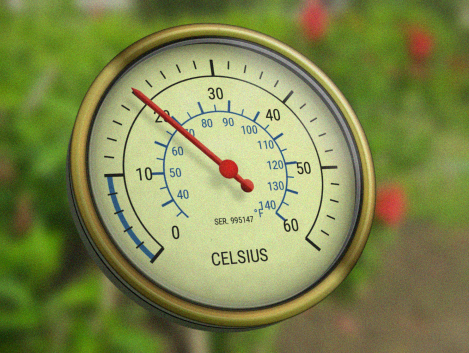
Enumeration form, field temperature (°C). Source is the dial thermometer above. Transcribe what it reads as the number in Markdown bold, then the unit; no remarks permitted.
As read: **20** °C
